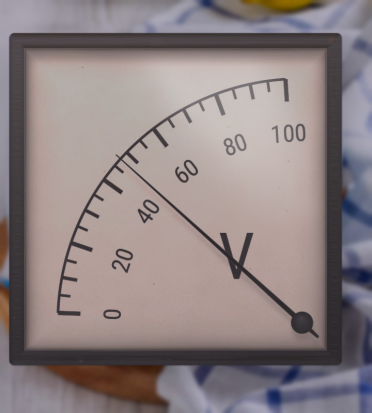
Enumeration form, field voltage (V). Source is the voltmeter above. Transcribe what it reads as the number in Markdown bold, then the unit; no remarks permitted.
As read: **47.5** V
